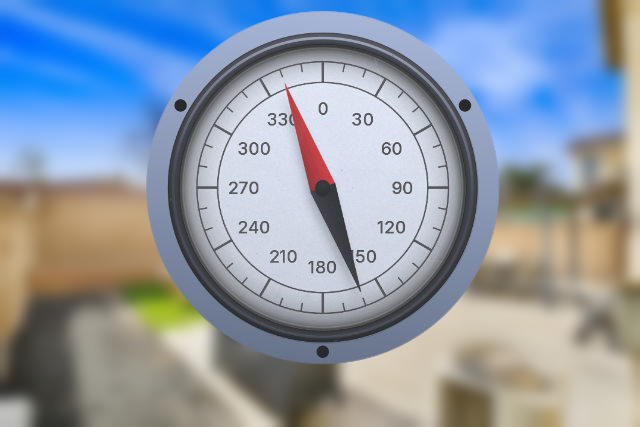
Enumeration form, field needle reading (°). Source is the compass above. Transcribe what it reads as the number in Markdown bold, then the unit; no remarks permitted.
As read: **340** °
